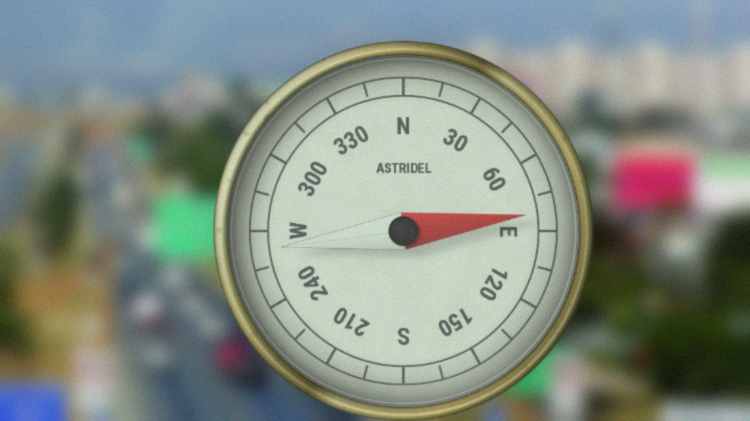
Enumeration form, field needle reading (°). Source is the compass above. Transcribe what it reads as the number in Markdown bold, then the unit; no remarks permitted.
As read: **82.5** °
